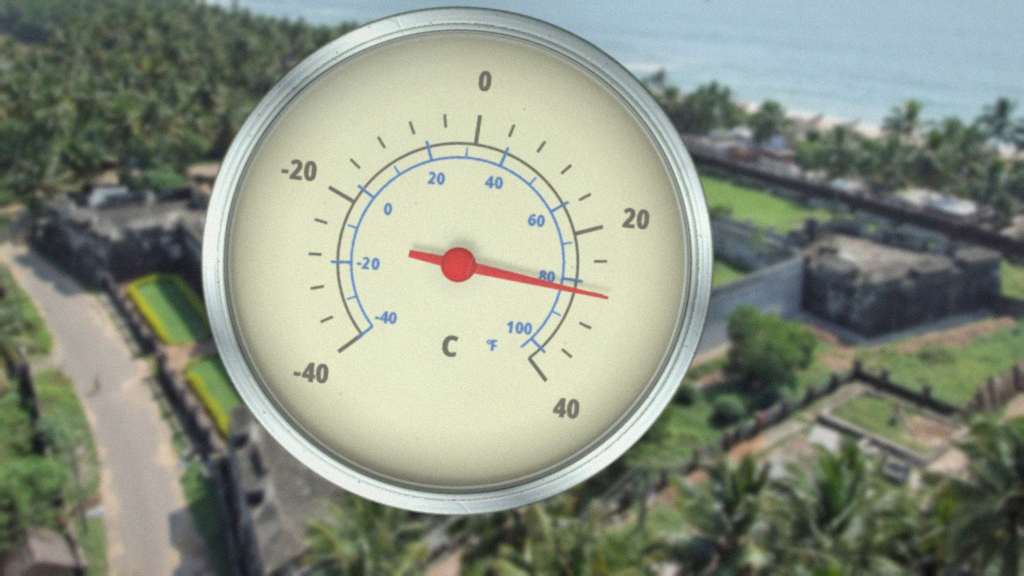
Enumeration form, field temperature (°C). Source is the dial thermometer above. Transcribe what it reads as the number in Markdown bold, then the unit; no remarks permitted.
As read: **28** °C
